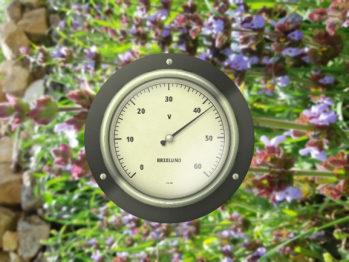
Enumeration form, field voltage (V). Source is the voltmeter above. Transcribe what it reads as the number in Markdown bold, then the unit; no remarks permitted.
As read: **42** V
